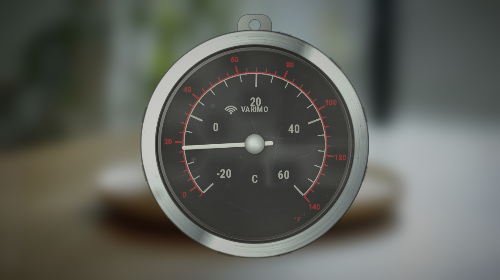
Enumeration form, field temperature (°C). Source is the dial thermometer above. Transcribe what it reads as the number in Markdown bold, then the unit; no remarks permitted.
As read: **-8** °C
